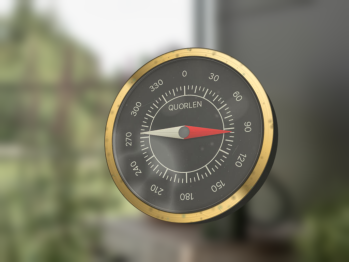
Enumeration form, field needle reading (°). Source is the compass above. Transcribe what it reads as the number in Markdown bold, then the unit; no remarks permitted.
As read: **95** °
